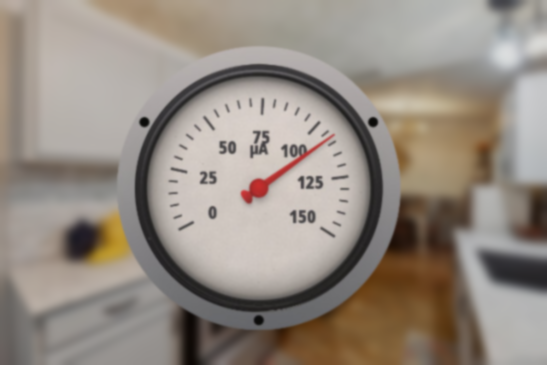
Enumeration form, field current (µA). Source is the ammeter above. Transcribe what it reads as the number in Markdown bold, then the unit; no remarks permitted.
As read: **107.5** µA
